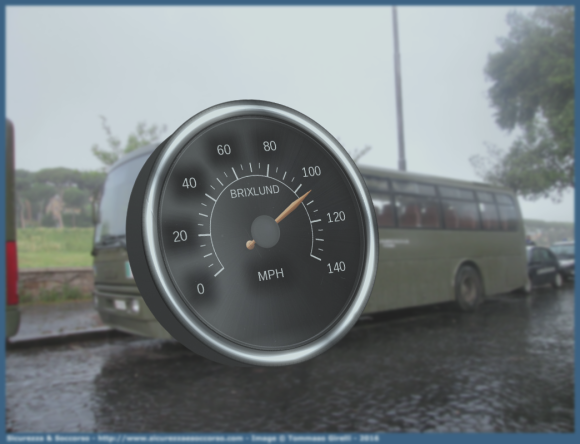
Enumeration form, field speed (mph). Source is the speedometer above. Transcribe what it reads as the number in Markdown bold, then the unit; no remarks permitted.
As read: **105** mph
